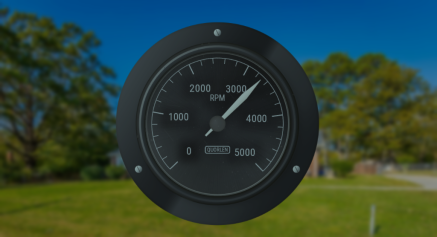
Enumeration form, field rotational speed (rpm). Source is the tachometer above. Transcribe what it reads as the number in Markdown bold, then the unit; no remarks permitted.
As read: **3300** rpm
